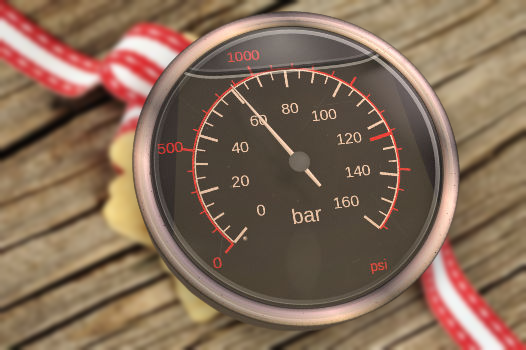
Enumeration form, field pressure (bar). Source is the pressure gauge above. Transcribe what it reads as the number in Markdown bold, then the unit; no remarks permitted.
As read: **60** bar
